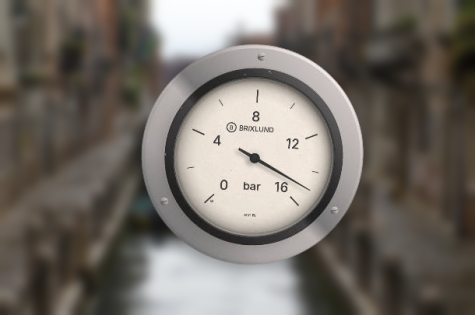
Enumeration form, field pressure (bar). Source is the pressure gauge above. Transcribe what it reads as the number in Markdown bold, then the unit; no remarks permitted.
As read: **15** bar
